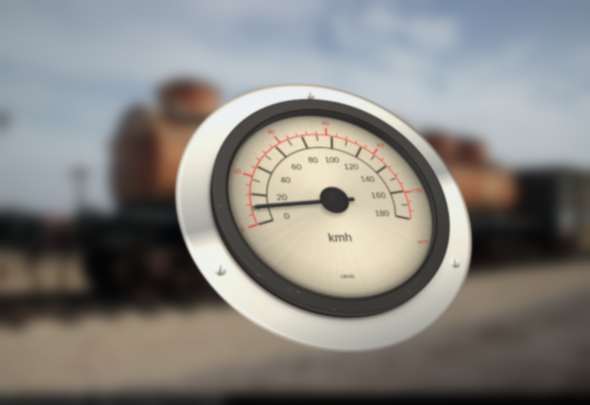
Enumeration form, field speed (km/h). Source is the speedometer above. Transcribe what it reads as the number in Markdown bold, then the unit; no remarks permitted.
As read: **10** km/h
